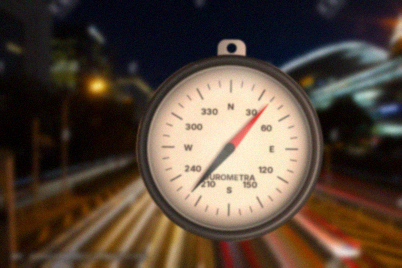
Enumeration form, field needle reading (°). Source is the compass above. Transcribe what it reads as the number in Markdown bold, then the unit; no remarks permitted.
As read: **40** °
